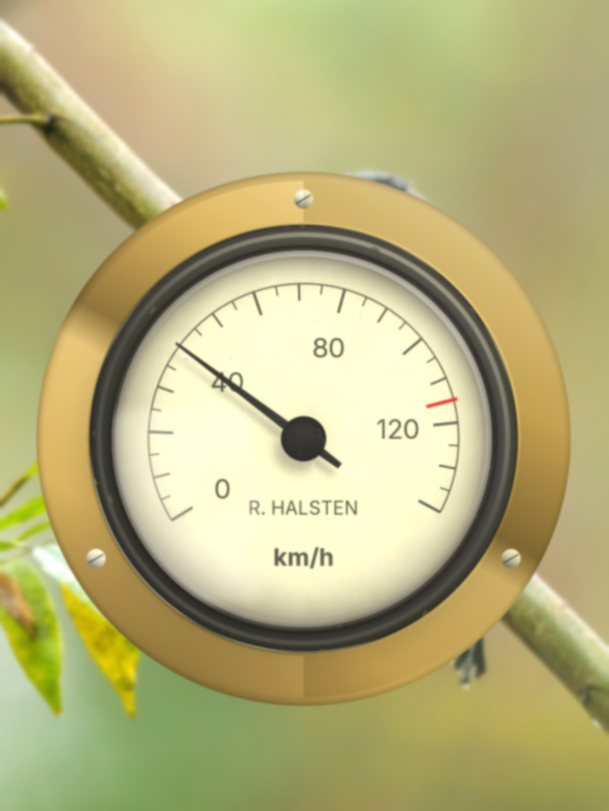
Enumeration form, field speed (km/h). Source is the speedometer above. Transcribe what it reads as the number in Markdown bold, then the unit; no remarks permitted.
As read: **40** km/h
